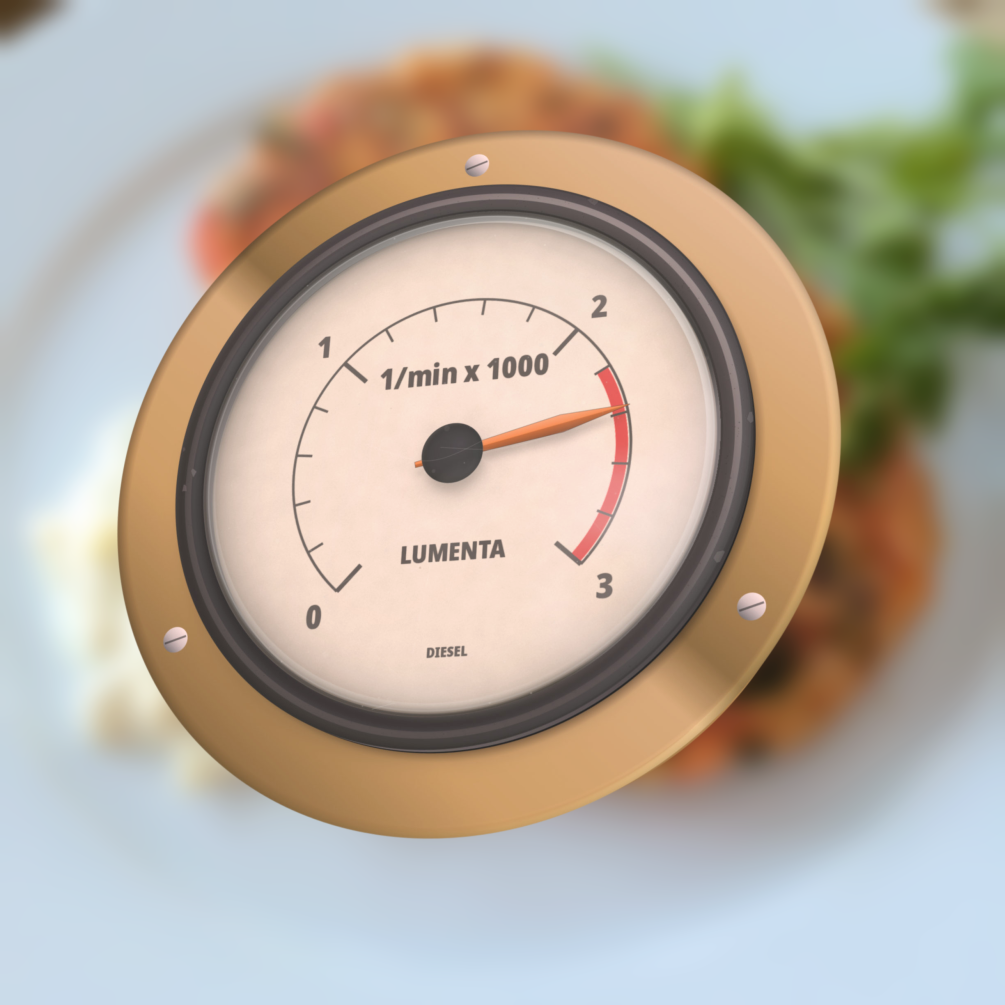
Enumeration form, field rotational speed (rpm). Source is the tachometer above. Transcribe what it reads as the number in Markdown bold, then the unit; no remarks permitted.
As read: **2400** rpm
